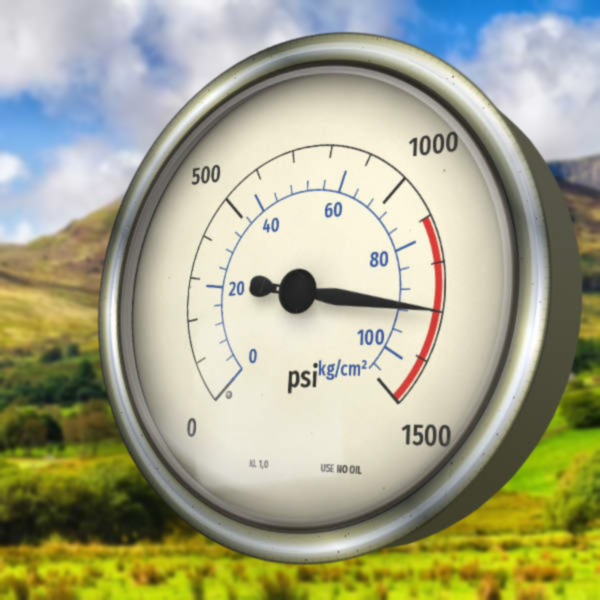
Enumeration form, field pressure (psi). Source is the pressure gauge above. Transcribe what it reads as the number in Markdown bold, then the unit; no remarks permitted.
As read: **1300** psi
